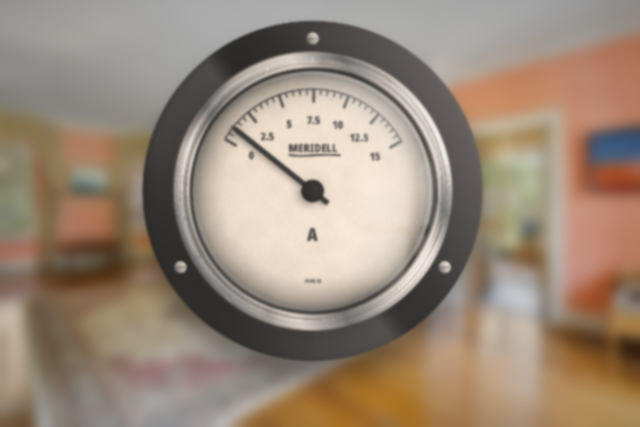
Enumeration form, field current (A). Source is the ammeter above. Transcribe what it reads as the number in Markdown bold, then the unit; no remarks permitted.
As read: **1** A
